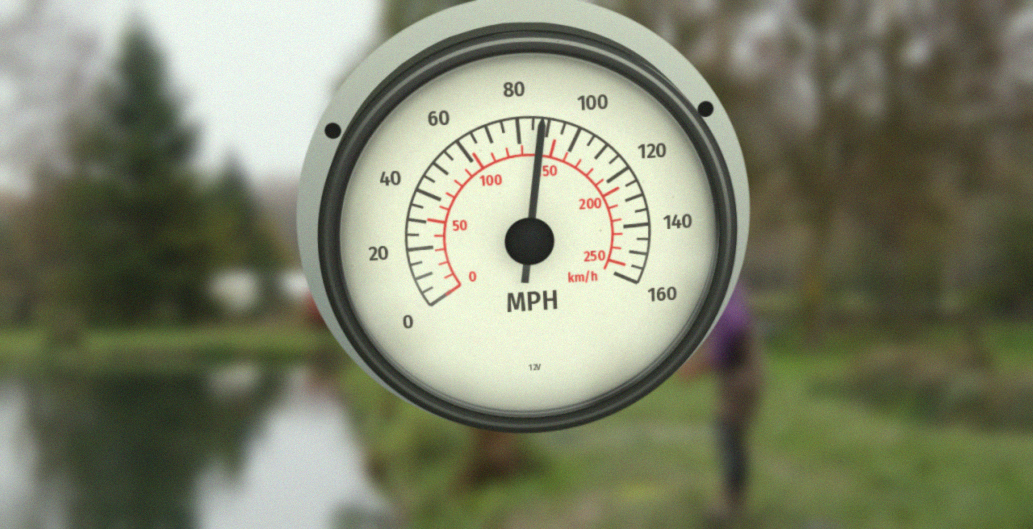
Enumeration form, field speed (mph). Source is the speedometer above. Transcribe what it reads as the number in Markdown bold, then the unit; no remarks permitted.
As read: **87.5** mph
